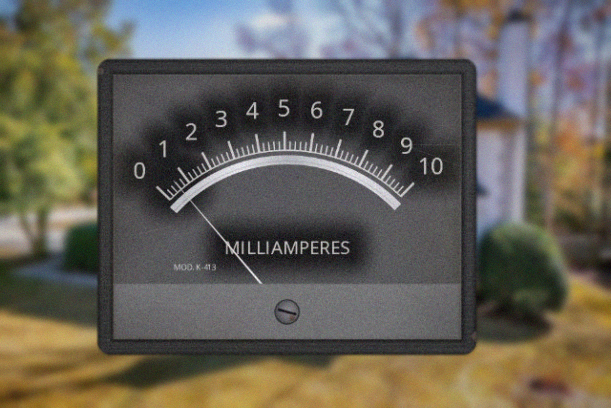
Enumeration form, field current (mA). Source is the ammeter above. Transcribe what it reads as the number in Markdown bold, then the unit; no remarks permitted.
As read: **0.6** mA
